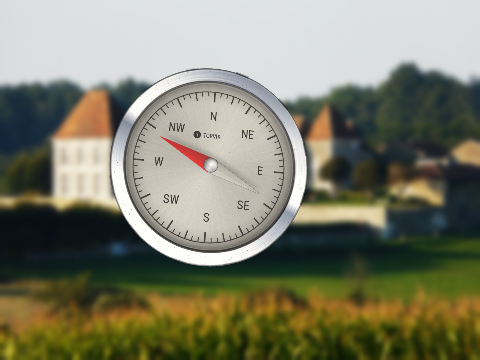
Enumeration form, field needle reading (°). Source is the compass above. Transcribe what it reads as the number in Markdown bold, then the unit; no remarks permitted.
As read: **295** °
